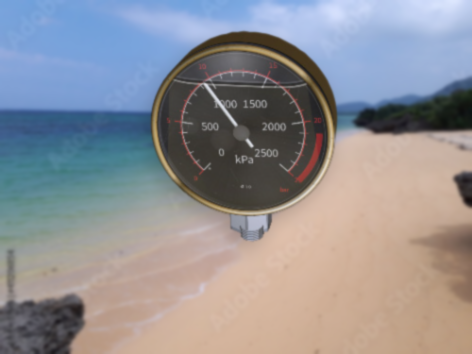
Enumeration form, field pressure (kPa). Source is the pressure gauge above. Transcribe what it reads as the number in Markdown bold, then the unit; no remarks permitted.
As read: **950** kPa
